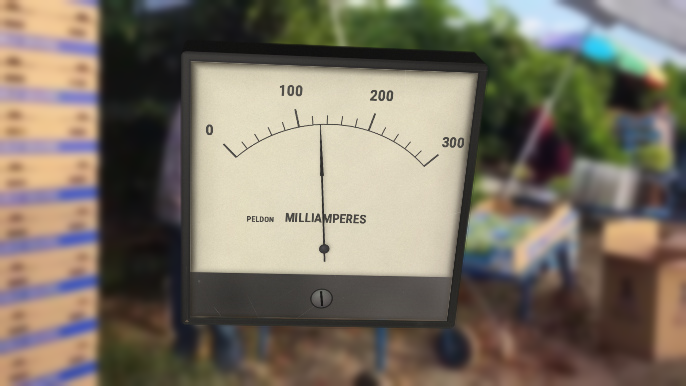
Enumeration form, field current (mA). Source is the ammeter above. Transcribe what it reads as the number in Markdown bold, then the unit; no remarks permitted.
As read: **130** mA
